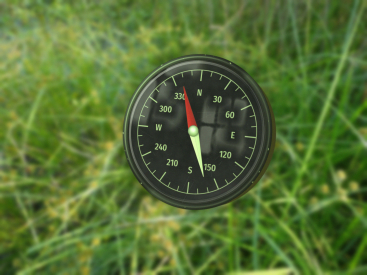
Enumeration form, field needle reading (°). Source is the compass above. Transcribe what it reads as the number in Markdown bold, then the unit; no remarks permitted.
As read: **340** °
